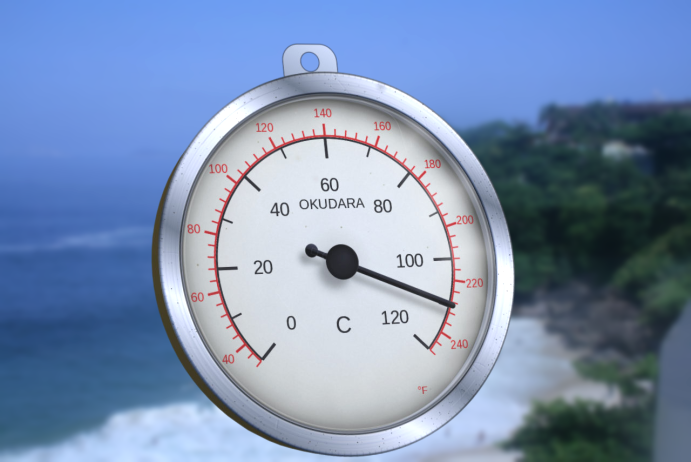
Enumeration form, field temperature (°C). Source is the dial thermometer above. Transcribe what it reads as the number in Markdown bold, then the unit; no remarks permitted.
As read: **110** °C
